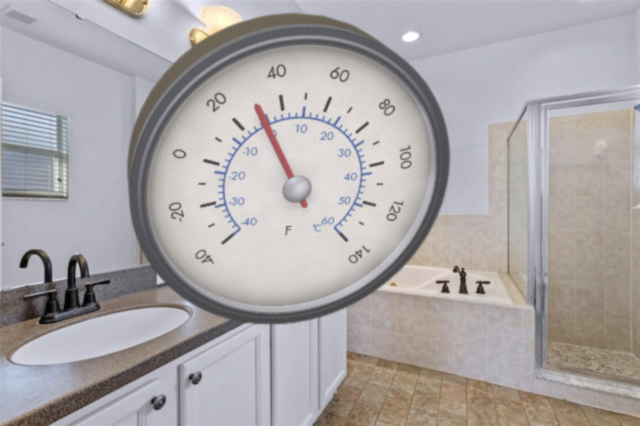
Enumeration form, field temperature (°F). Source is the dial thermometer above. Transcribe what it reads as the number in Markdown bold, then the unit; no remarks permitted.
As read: **30** °F
